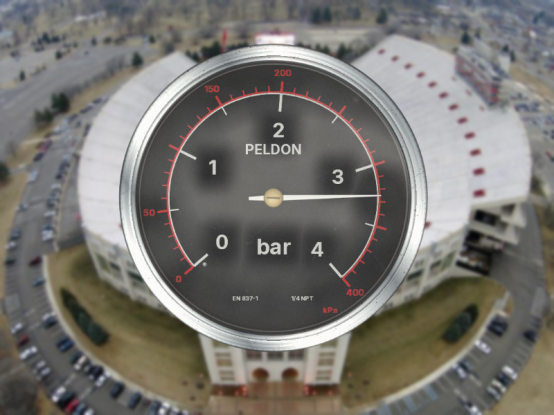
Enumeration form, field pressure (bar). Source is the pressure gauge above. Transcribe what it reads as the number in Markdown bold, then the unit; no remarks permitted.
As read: **3.25** bar
